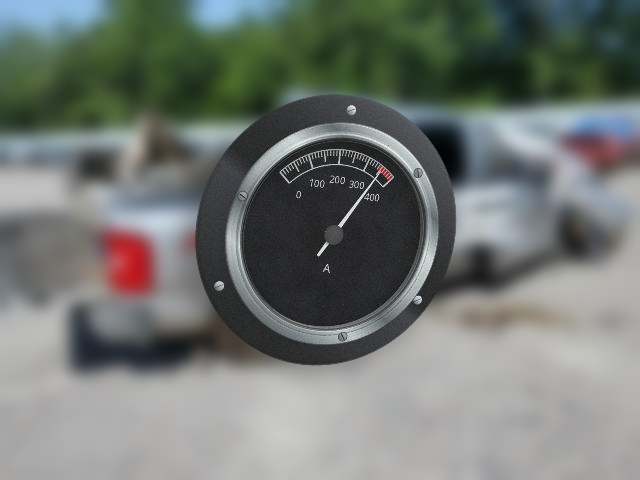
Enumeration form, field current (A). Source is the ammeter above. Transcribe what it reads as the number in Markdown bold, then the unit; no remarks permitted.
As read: **350** A
